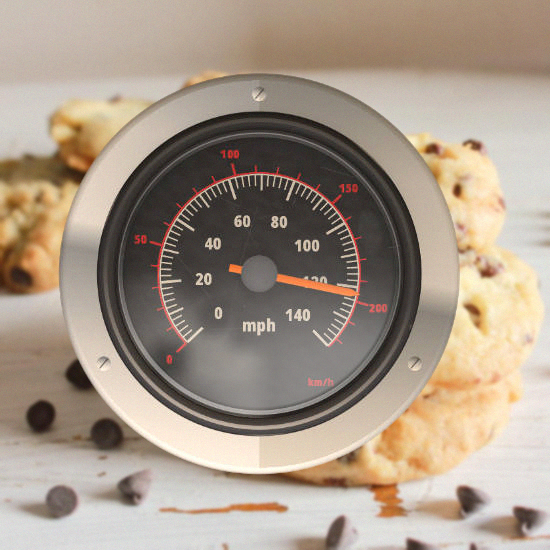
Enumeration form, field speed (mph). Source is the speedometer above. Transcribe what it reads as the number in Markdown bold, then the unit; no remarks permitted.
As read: **122** mph
